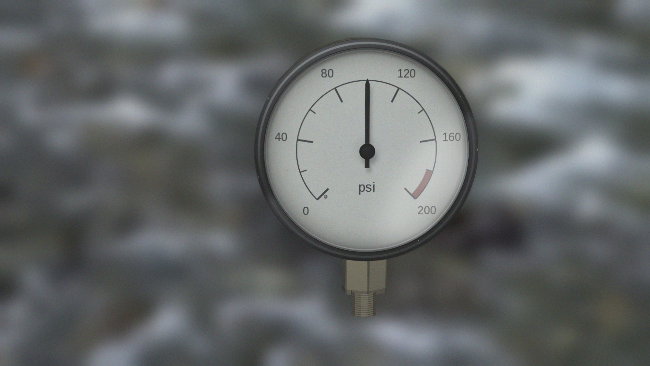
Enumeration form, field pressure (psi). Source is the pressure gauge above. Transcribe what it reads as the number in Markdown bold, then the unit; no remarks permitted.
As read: **100** psi
